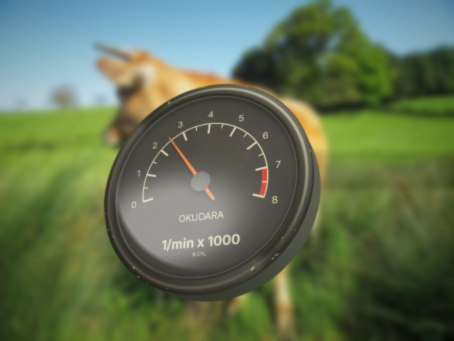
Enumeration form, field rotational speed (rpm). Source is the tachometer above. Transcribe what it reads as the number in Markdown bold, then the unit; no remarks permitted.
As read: **2500** rpm
